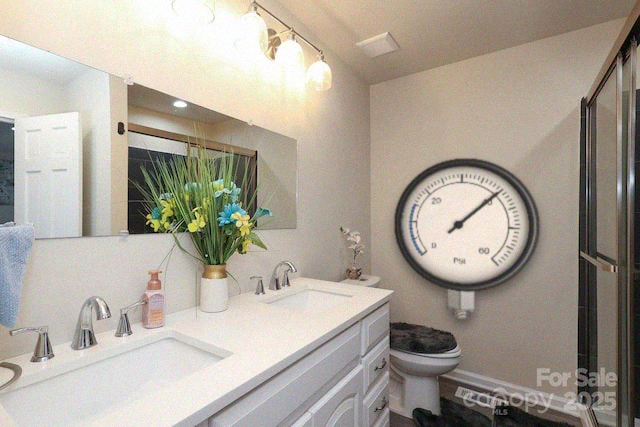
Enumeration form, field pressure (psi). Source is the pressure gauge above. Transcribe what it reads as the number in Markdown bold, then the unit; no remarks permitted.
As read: **40** psi
